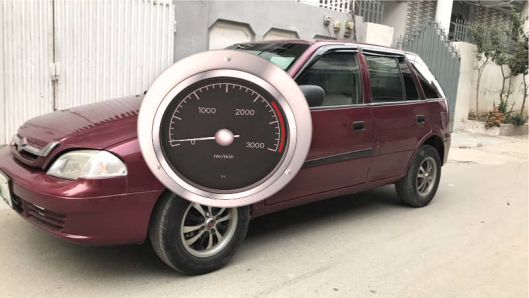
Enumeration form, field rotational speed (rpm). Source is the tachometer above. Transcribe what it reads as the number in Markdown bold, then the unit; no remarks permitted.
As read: **100** rpm
